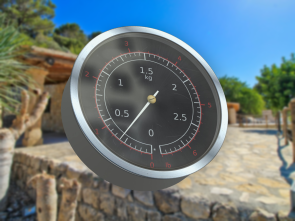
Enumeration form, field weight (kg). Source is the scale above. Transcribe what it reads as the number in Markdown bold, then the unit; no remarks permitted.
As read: **0.3** kg
